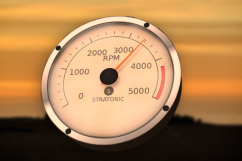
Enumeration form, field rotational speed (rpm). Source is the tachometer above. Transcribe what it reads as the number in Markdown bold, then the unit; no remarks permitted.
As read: **3400** rpm
